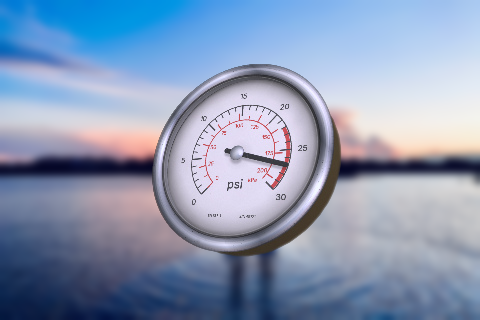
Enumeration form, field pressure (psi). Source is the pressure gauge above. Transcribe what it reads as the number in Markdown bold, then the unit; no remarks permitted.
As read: **27** psi
